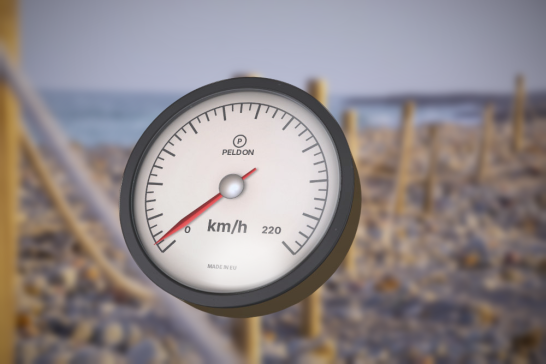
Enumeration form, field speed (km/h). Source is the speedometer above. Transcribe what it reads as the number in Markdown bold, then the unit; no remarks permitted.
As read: **5** km/h
